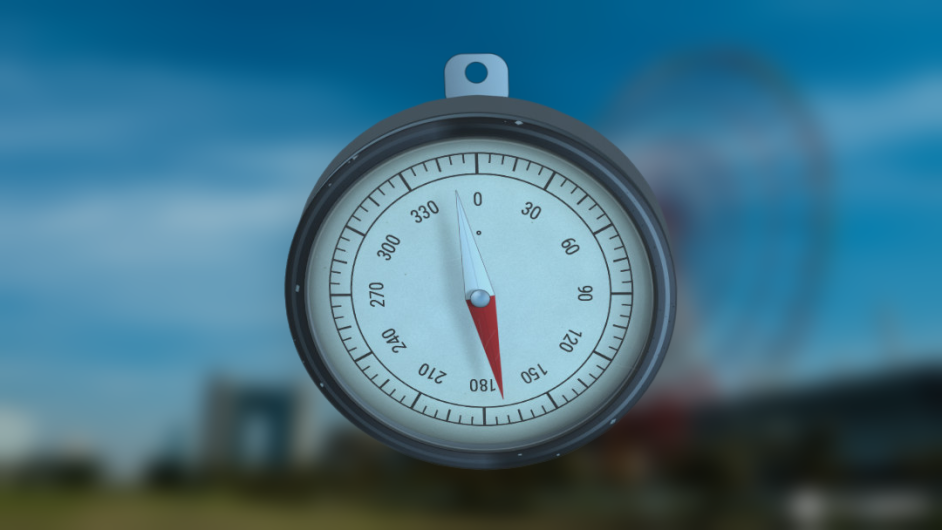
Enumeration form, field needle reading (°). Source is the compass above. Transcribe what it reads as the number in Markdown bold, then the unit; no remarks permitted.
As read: **170** °
